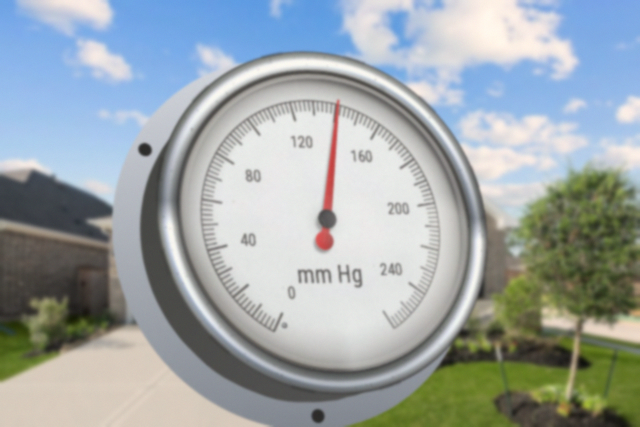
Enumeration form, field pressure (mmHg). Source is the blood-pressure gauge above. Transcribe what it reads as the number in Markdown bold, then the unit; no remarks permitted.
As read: **140** mmHg
